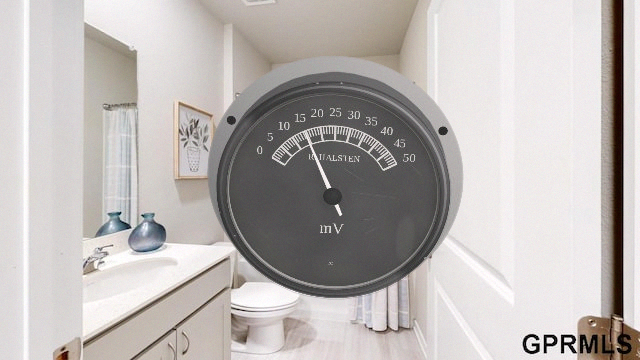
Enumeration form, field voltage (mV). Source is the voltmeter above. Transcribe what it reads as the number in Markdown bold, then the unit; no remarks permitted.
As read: **15** mV
